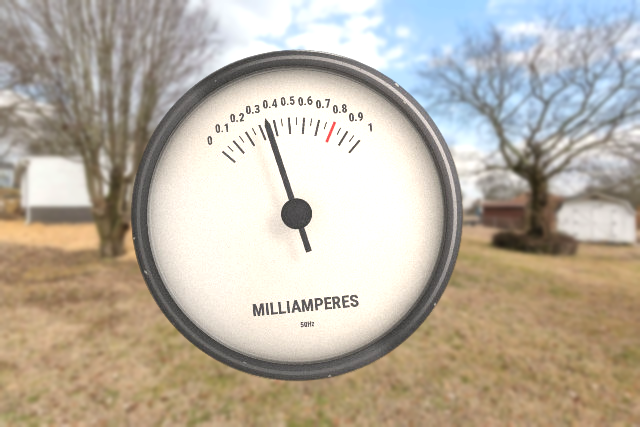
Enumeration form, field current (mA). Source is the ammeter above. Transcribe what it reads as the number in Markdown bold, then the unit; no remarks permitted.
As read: **0.35** mA
